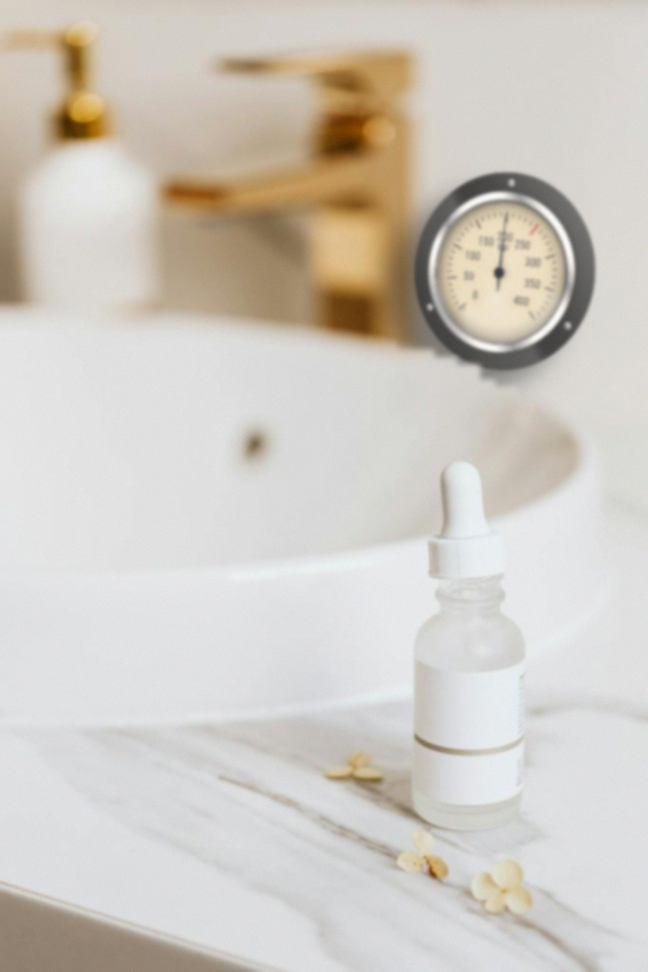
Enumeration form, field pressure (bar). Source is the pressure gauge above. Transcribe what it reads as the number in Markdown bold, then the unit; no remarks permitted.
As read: **200** bar
